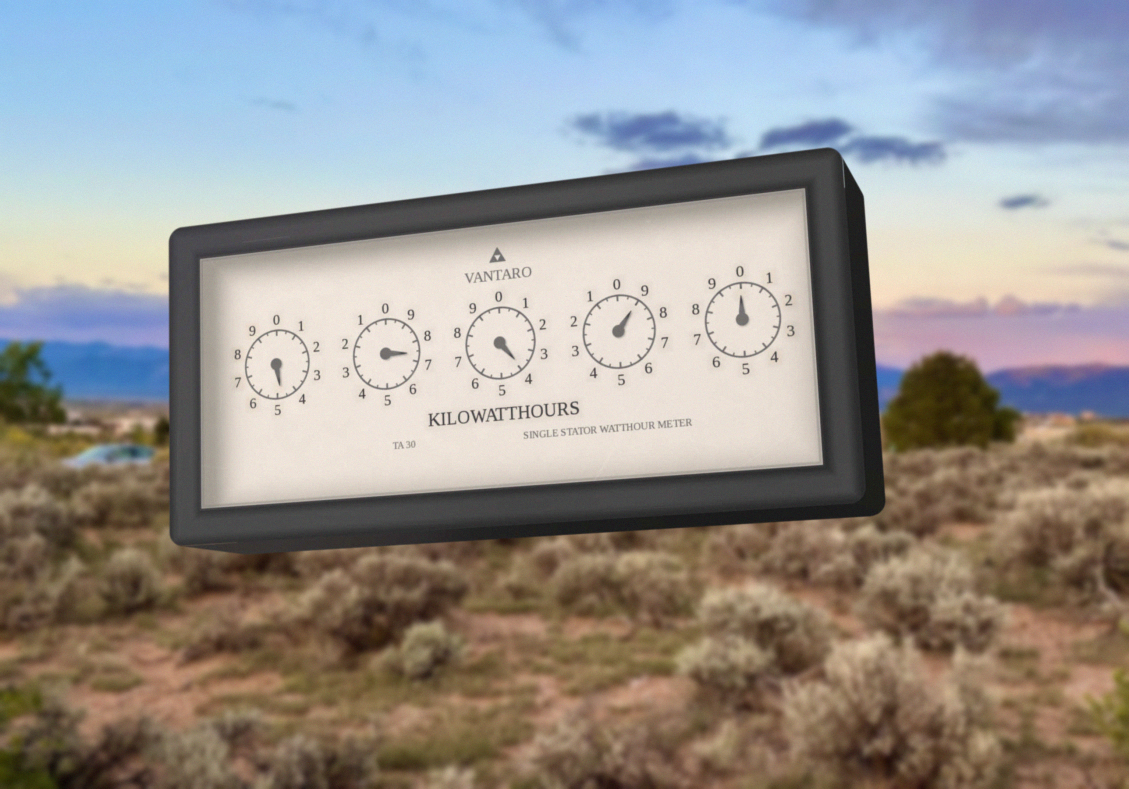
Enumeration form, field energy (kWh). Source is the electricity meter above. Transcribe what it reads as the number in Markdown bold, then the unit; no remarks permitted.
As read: **47390** kWh
